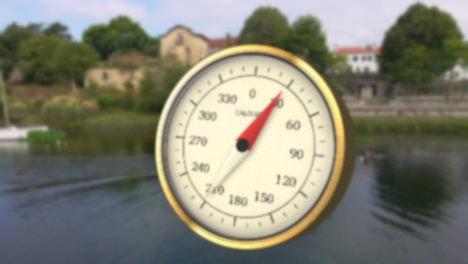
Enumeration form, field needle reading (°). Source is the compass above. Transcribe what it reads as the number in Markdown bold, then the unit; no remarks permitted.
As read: **30** °
